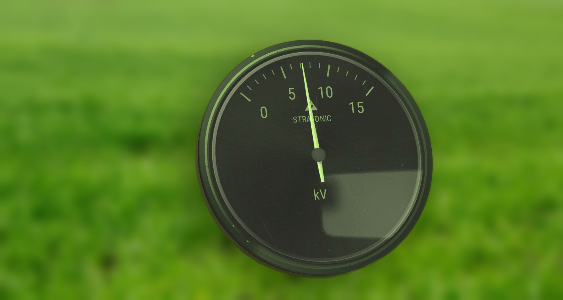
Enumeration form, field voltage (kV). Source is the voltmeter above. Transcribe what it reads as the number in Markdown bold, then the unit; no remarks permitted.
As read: **7** kV
